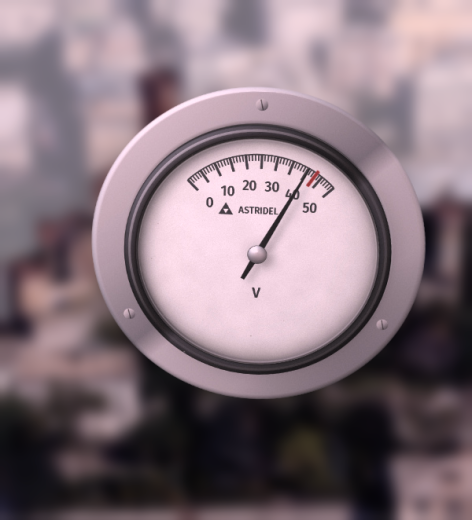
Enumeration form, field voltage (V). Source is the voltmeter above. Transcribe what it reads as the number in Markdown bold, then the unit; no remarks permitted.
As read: **40** V
